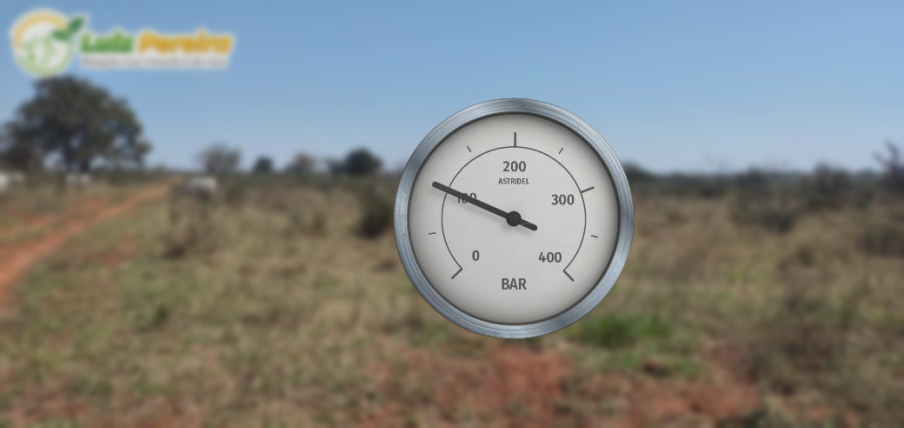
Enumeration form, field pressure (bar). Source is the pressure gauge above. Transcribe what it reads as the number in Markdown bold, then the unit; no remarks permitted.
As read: **100** bar
